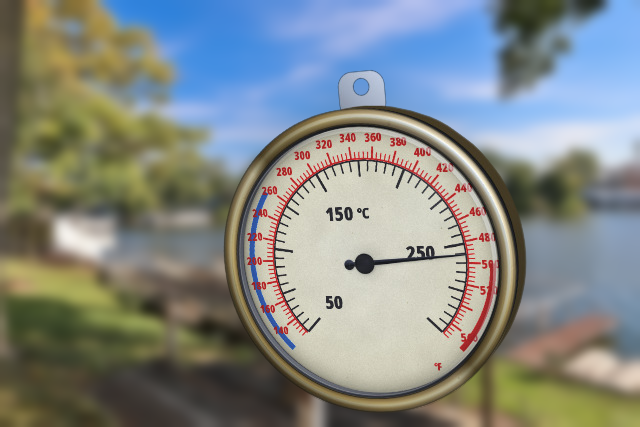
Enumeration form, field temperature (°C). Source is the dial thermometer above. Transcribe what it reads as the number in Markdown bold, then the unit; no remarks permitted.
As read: **255** °C
